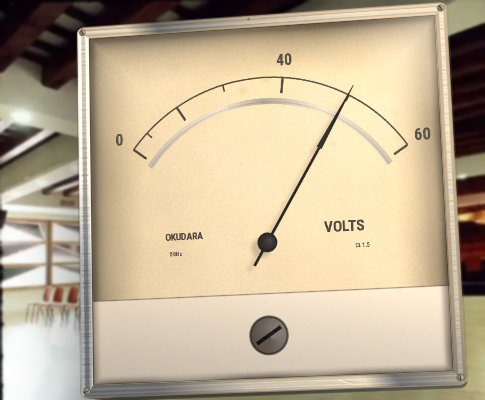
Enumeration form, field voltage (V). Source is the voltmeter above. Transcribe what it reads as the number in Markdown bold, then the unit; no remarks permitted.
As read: **50** V
